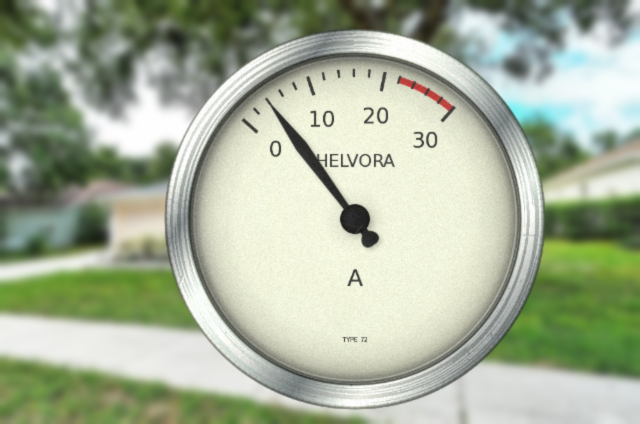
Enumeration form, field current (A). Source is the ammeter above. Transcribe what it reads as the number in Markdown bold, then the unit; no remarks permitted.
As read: **4** A
